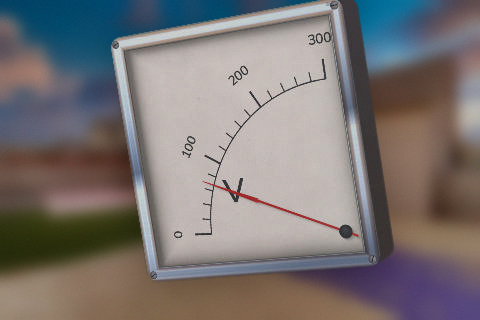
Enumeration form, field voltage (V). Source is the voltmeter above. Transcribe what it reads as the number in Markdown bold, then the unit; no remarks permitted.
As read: **70** V
